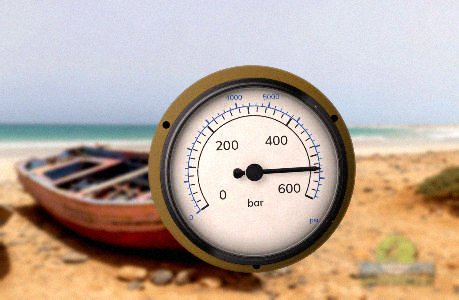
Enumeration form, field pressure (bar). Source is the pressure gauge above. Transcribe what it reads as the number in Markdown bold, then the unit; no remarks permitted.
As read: **530** bar
